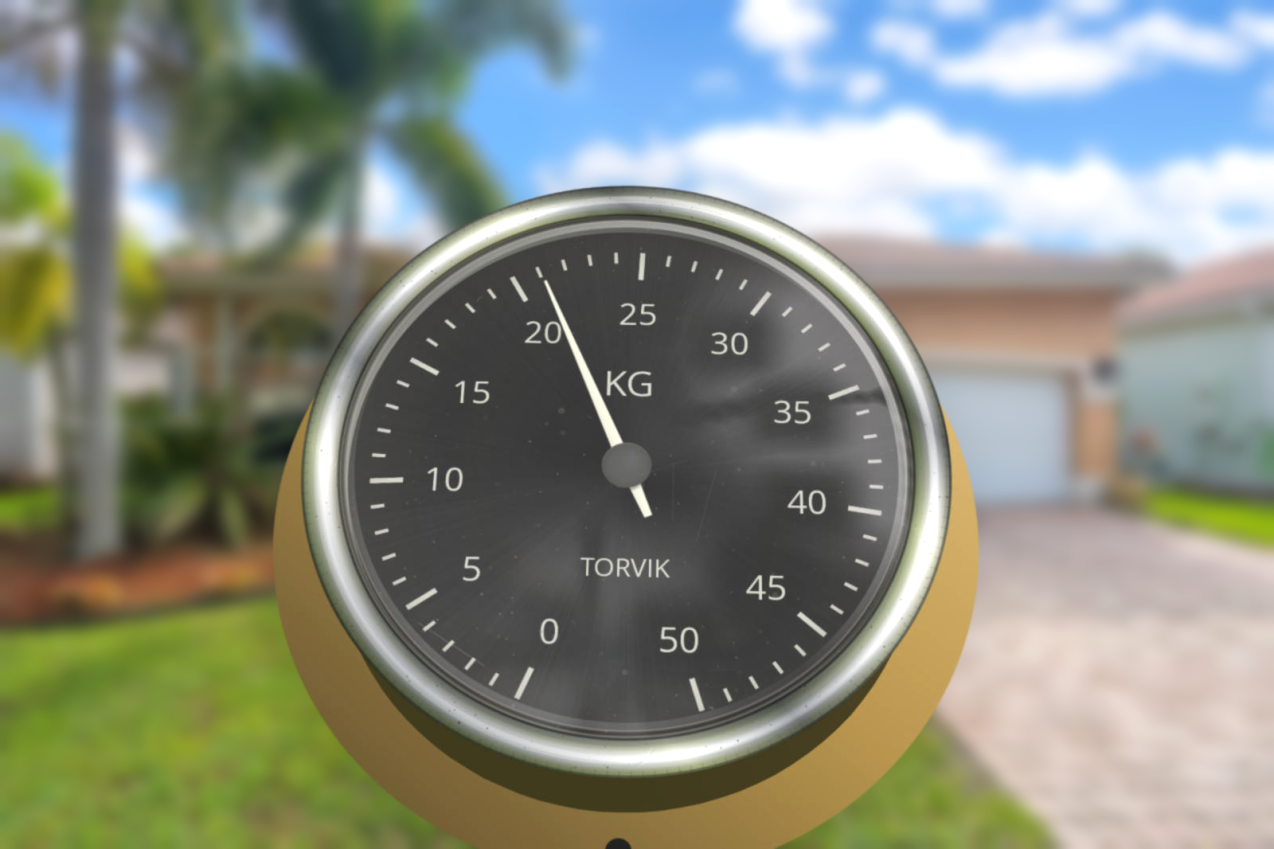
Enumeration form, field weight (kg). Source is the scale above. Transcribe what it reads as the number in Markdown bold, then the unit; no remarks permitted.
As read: **21** kg
